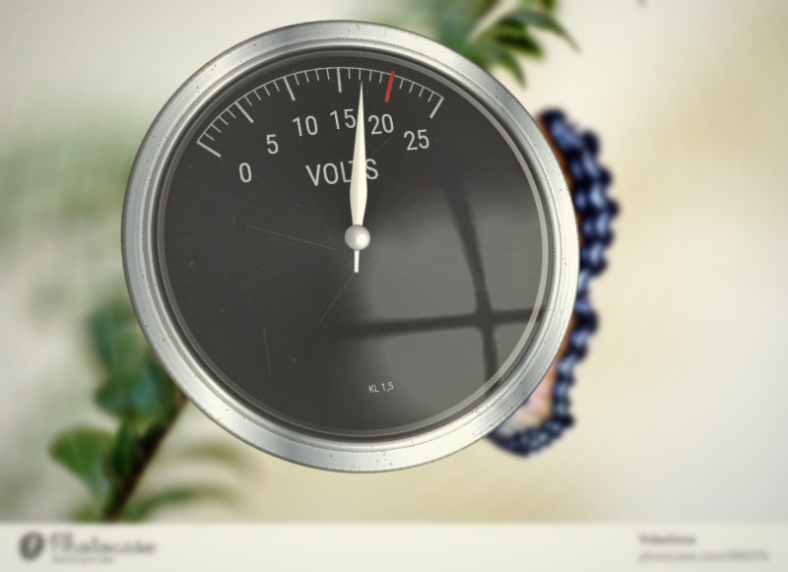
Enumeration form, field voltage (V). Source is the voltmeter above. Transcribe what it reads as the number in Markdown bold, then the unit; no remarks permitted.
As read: **17** V
